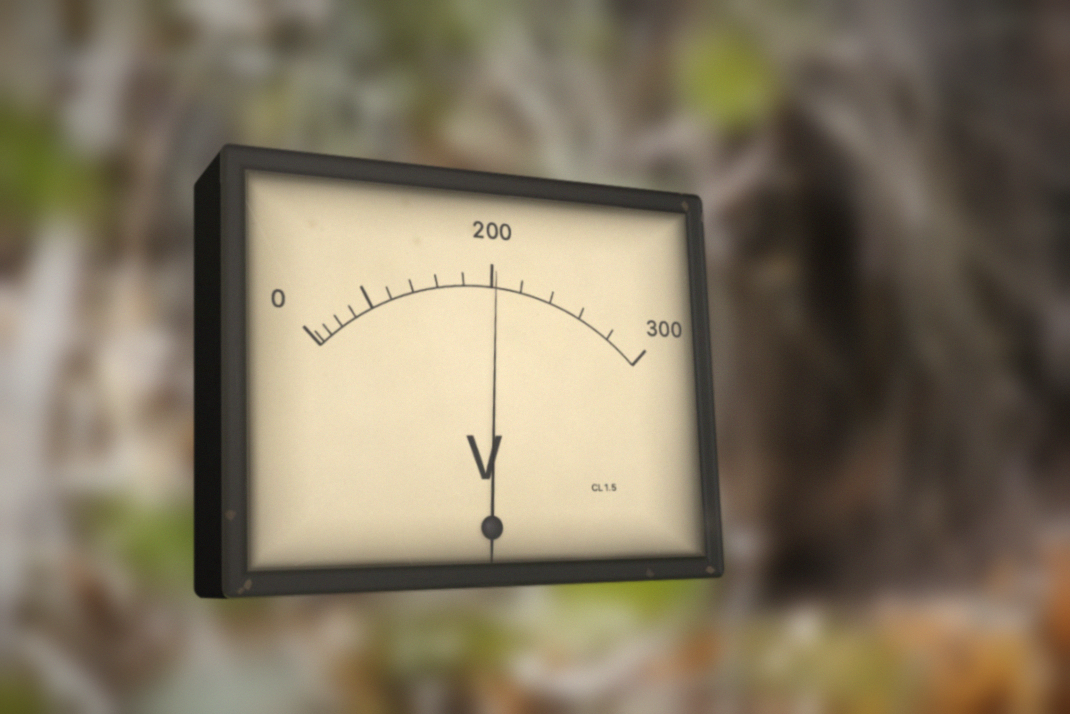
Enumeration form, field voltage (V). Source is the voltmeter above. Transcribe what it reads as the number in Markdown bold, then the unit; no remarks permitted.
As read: **200** V
